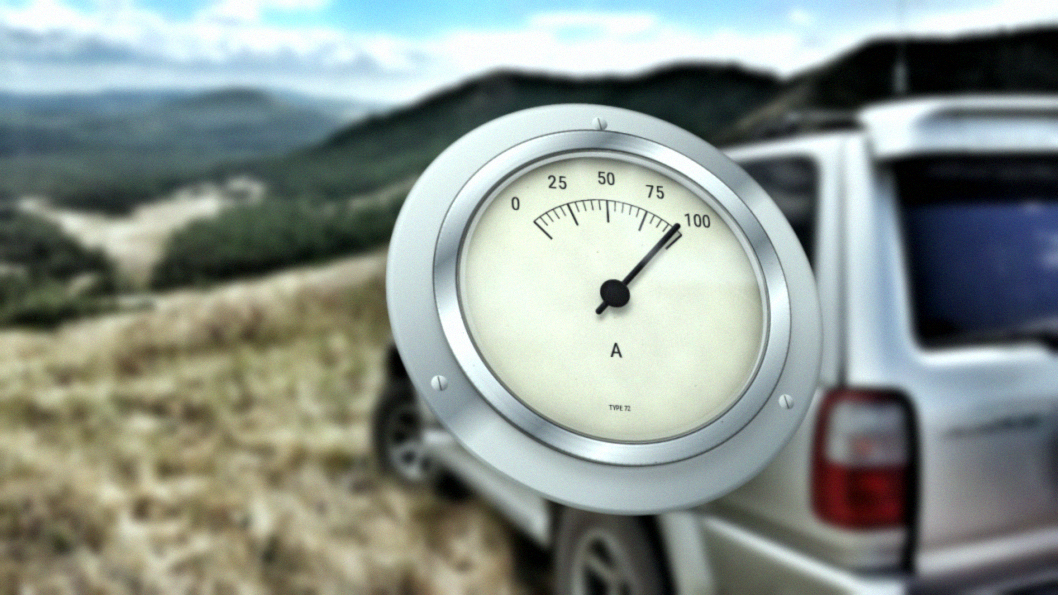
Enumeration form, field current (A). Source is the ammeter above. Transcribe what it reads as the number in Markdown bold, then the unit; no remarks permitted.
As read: **95** A
